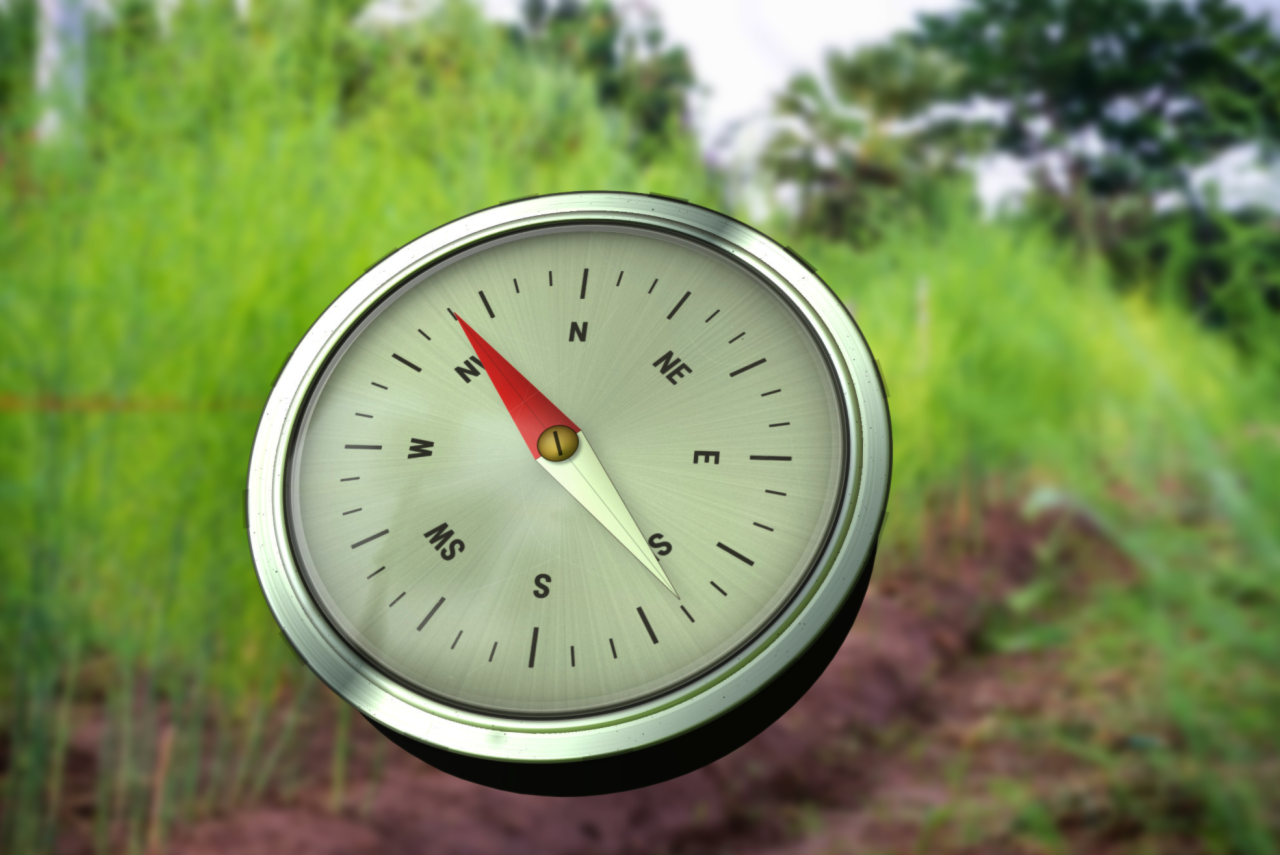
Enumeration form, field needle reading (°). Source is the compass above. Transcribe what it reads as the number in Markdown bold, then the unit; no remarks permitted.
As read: **320** °
